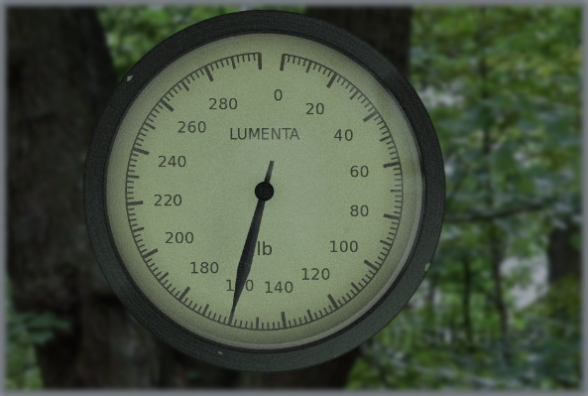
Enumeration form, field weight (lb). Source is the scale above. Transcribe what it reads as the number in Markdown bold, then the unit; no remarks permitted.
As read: **160** lb
